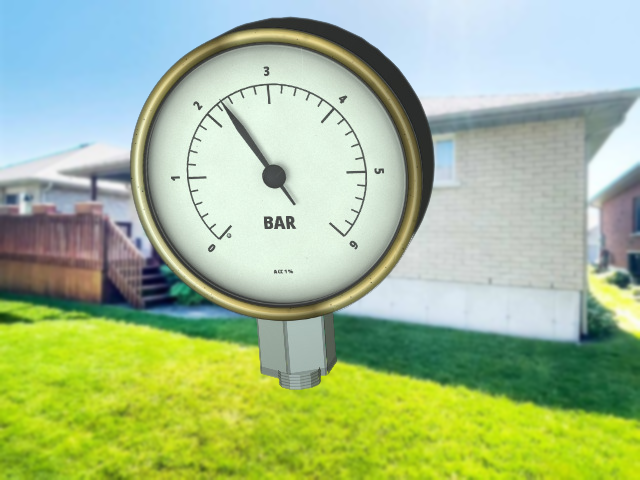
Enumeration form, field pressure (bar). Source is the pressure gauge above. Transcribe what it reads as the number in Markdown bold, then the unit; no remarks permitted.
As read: **2.3** bar
